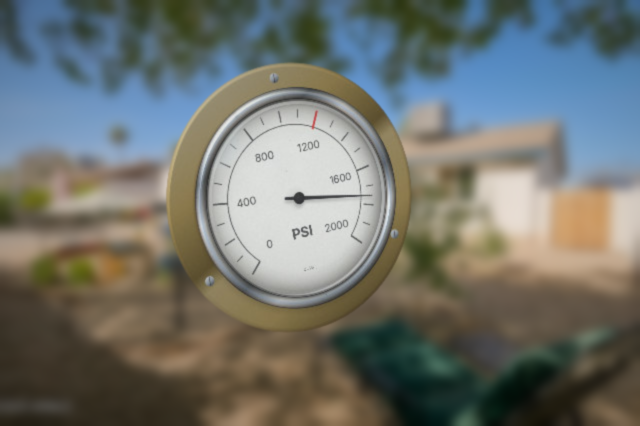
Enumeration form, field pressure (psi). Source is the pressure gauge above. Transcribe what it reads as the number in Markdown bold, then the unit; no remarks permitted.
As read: **1750** psi
